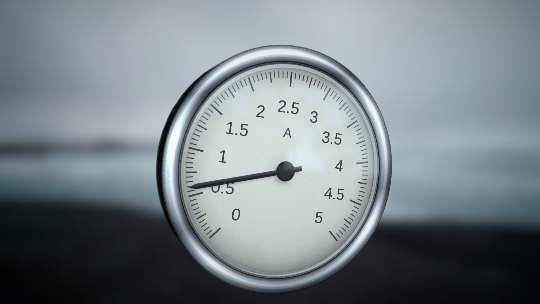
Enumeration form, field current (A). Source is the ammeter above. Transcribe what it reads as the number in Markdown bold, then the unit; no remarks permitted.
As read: **0.6** A
